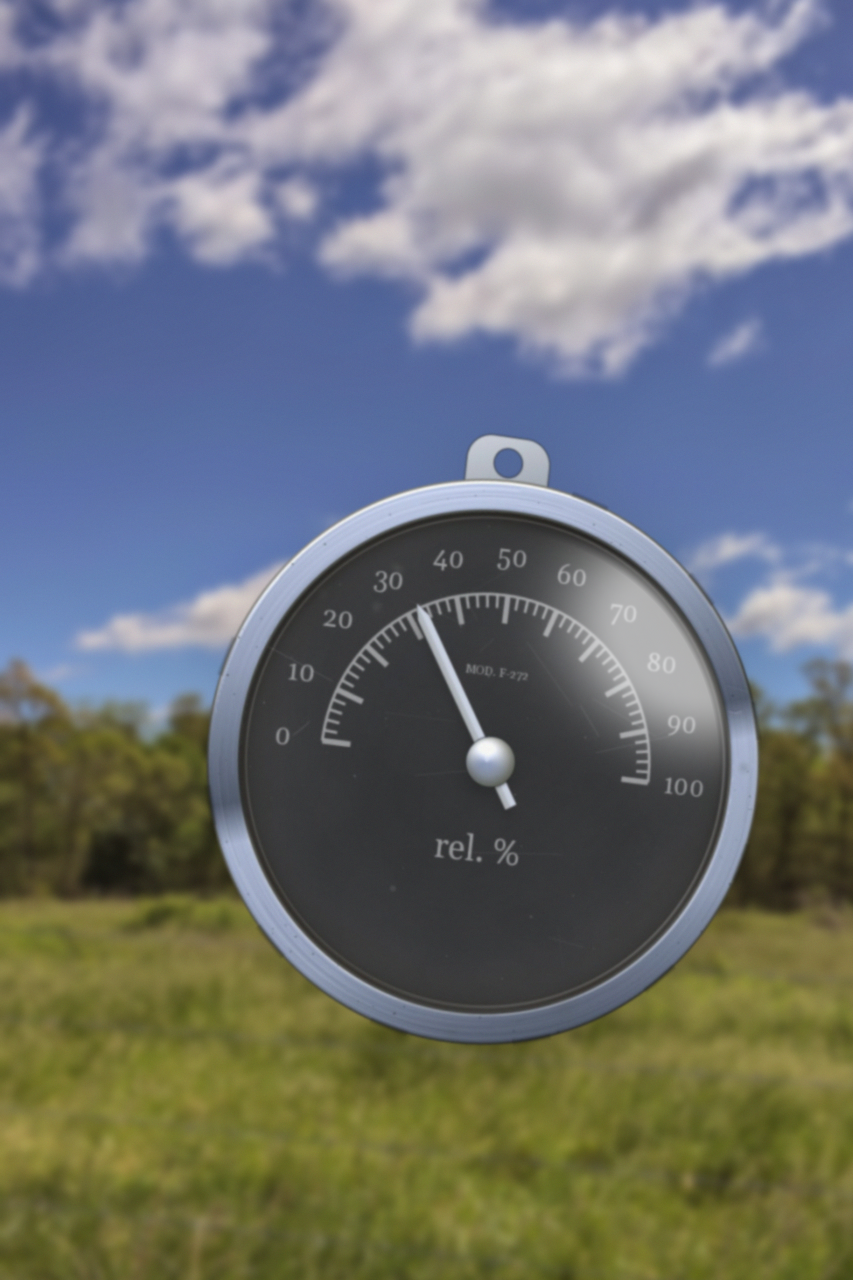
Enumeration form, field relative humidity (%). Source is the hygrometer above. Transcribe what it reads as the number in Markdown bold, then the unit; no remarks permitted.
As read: **32** %
